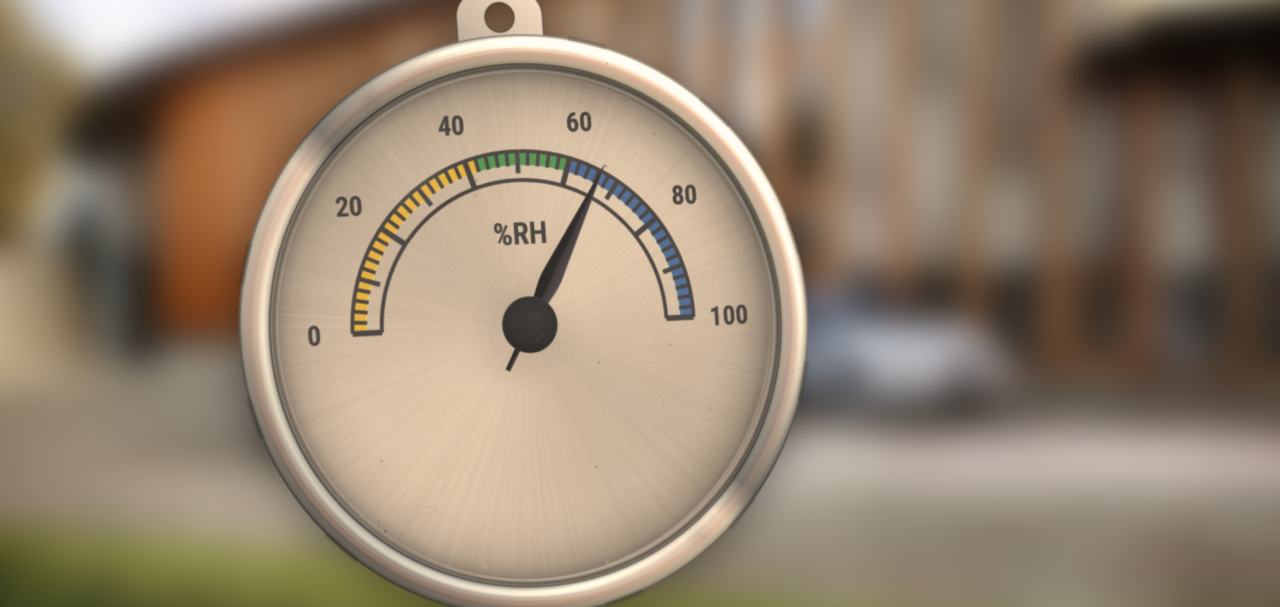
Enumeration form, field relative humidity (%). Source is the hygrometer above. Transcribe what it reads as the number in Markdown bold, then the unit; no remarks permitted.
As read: **66** %
